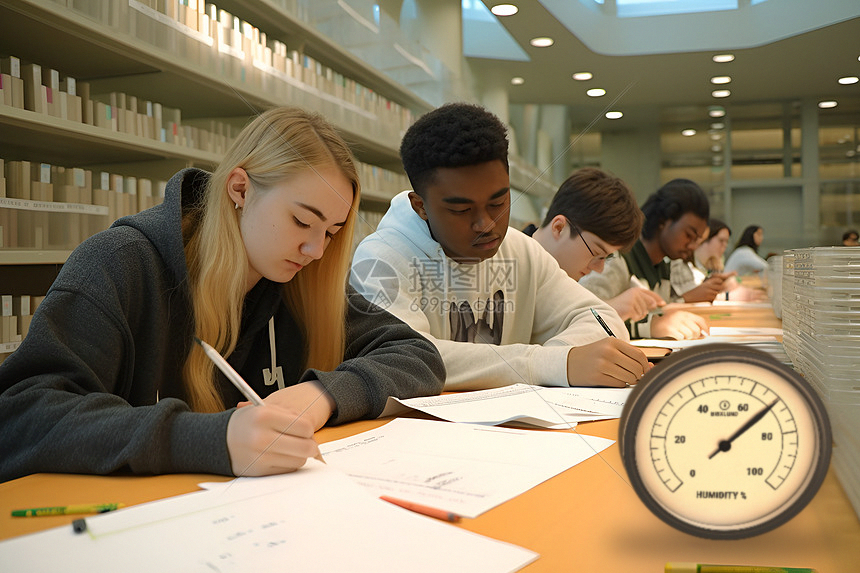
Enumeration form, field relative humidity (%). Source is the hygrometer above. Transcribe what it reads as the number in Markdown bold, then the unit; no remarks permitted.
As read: **68** %
